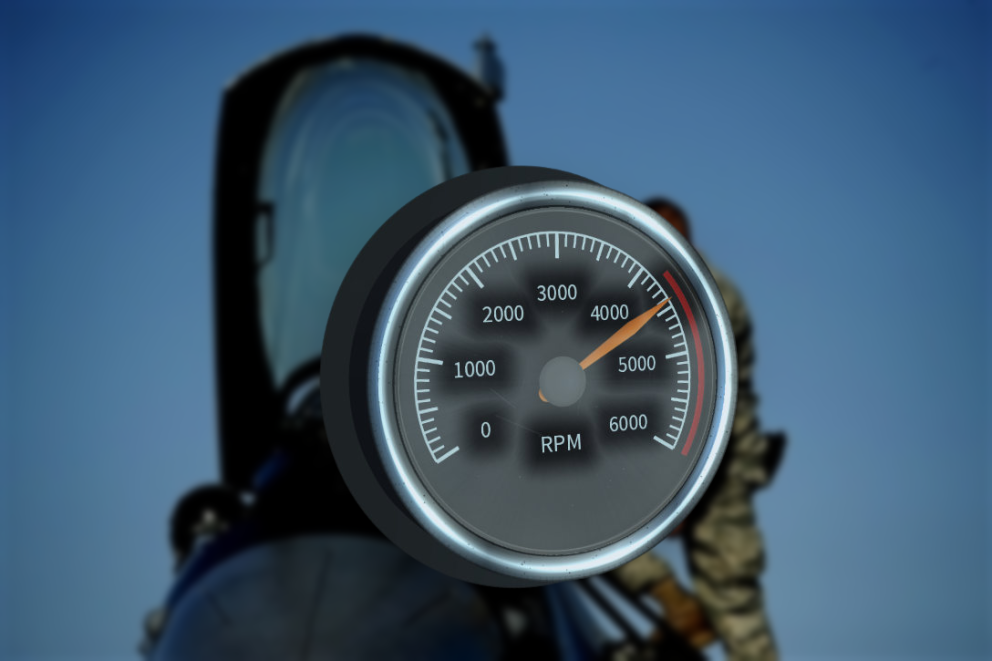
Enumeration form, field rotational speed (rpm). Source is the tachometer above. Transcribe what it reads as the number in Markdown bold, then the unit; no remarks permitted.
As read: **4400** rpm
